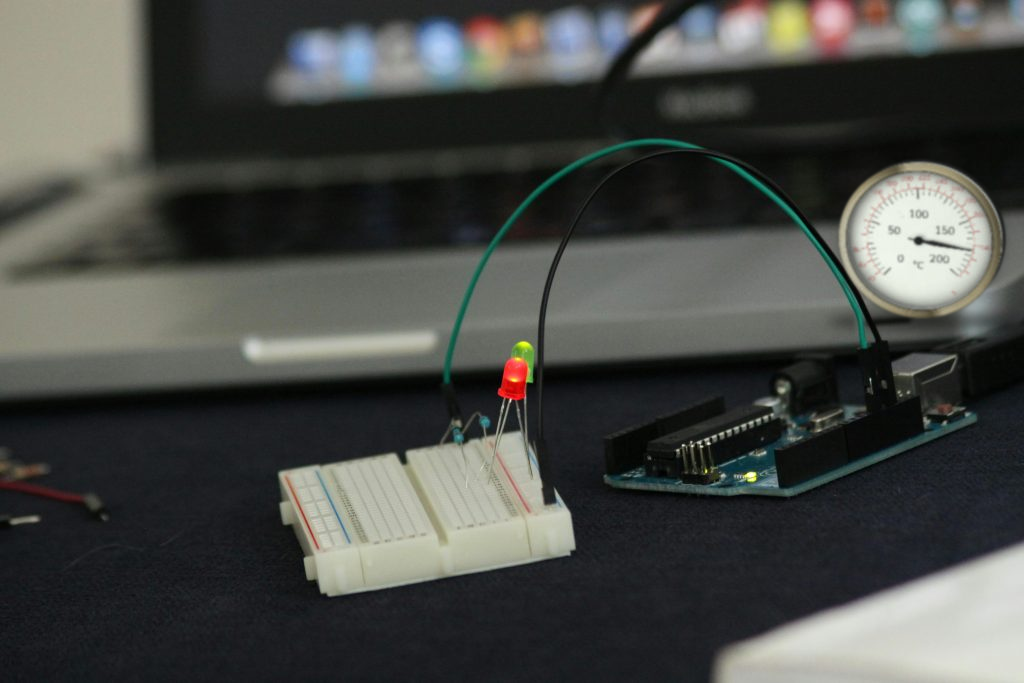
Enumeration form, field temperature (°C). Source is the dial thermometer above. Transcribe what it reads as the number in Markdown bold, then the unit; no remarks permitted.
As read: **175** °C
